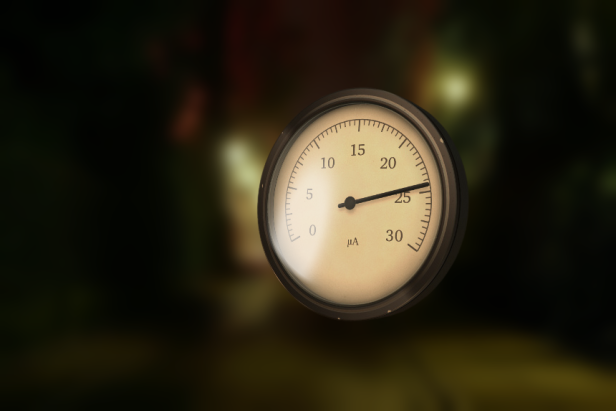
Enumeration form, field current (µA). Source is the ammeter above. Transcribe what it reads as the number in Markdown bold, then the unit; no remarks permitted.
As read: **24.5** µA
